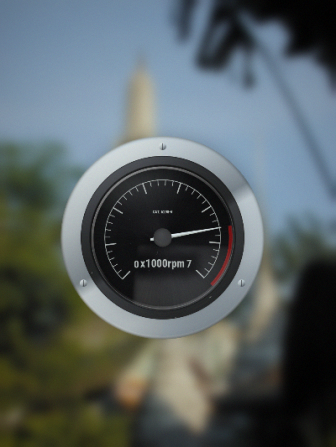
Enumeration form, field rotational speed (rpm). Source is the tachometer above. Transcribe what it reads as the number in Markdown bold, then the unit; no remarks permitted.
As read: **5600** rpm
